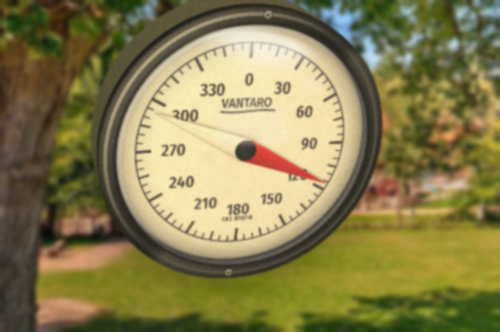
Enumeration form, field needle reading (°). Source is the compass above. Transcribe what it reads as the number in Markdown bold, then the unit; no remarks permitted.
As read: **115** °
